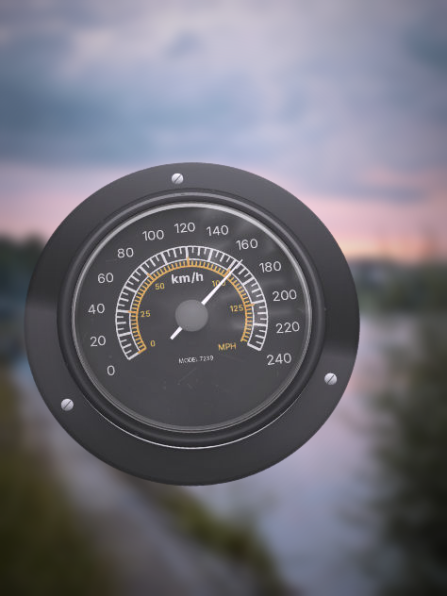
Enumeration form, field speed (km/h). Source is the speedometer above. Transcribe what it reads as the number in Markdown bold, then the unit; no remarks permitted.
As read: **165** km/h
